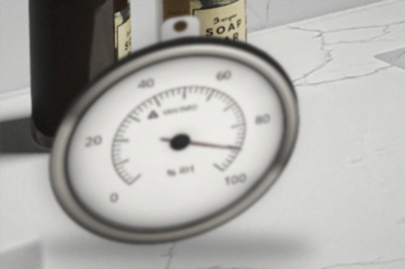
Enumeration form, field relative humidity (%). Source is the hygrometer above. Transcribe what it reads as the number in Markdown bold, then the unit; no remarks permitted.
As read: **90** %
